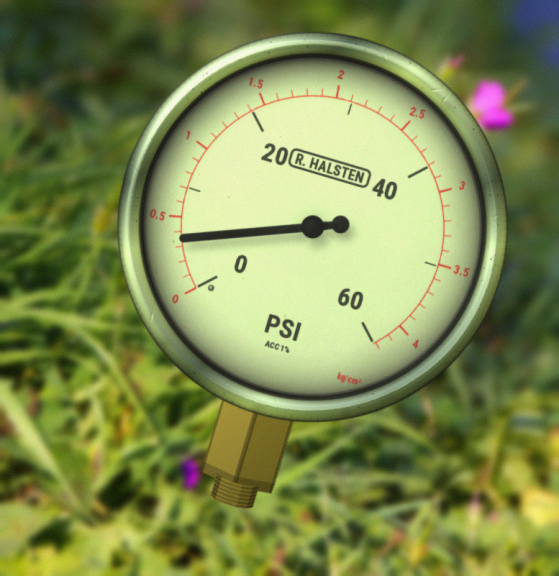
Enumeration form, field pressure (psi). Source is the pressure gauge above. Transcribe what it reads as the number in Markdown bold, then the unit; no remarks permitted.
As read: **5** psi
